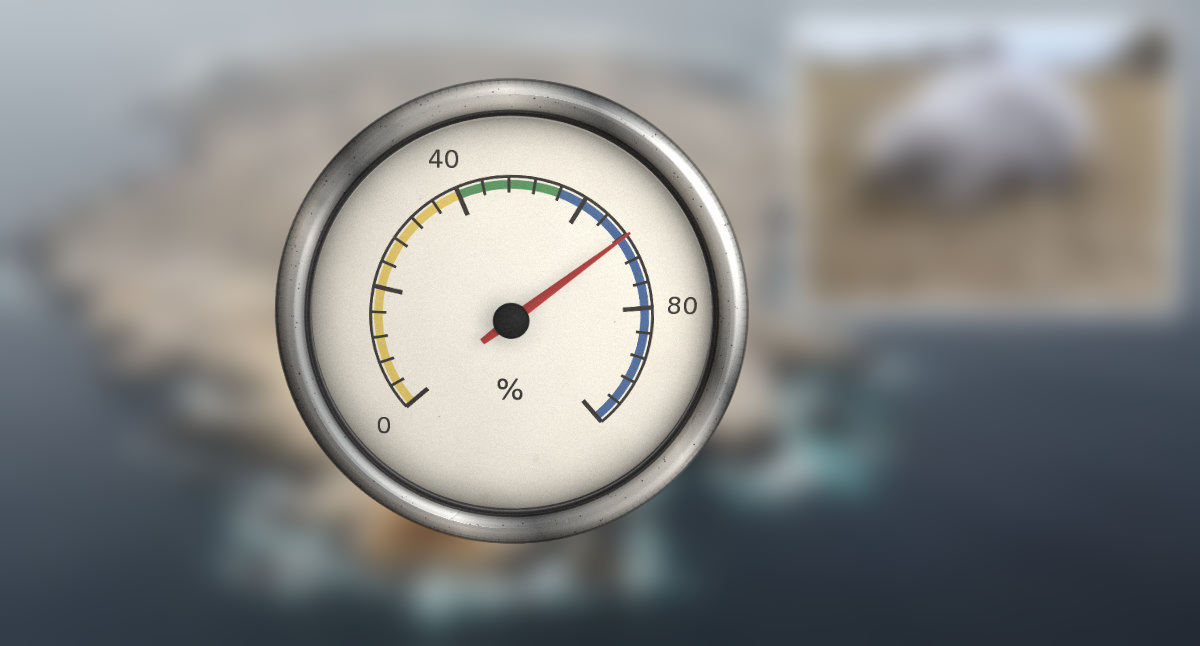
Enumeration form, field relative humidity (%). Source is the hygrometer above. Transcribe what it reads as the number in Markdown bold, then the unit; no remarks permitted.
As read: **68** %
